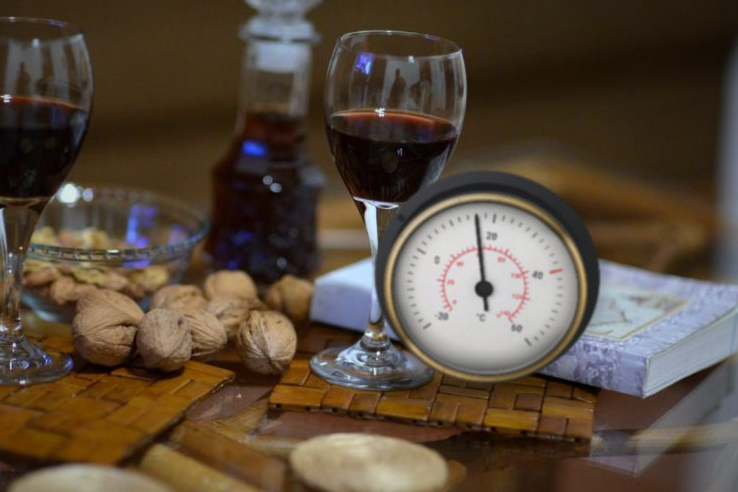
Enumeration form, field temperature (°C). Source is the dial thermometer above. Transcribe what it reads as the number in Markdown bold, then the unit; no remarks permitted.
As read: **16** °C
